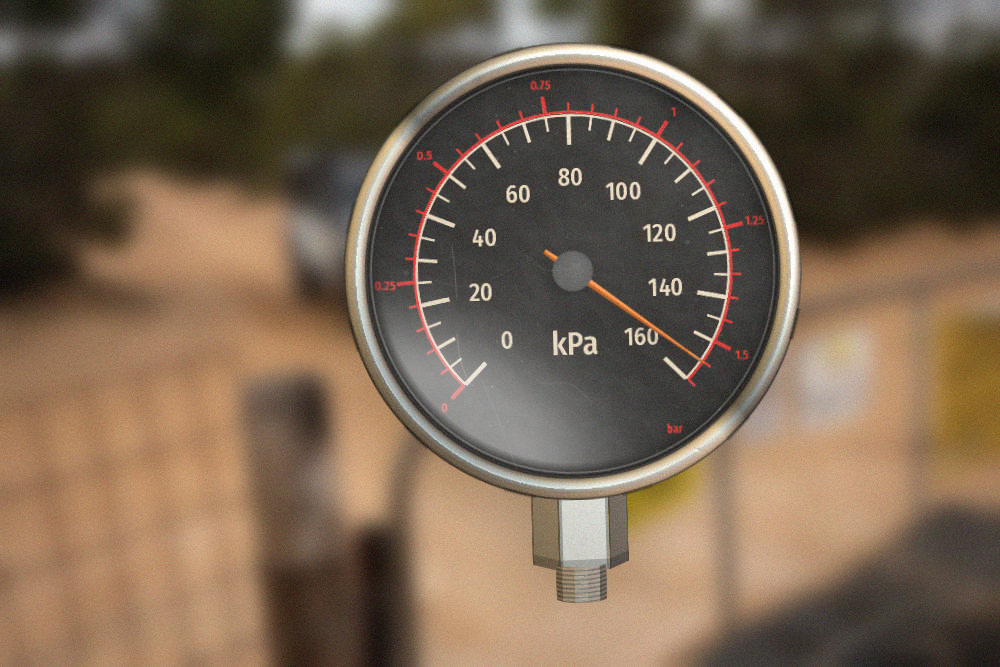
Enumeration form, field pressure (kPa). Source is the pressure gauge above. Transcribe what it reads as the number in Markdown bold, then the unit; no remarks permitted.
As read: **155** kPa
